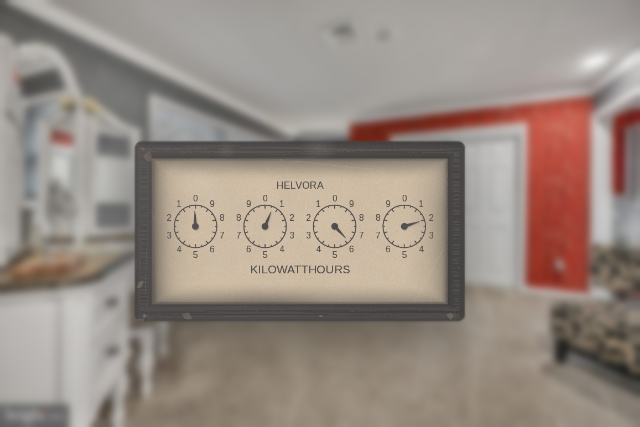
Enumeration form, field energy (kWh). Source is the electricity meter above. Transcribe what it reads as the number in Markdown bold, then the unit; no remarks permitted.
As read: **62** kWh
